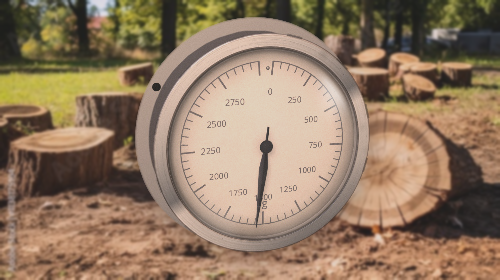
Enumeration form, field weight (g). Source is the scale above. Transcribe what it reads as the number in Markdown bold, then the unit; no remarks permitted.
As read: **1550** g
